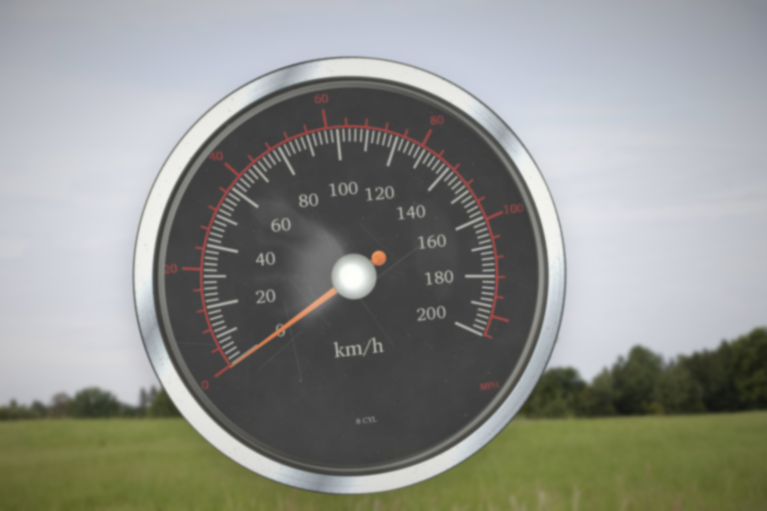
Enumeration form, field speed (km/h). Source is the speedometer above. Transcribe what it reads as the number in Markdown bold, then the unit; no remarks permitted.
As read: **0** km/h
